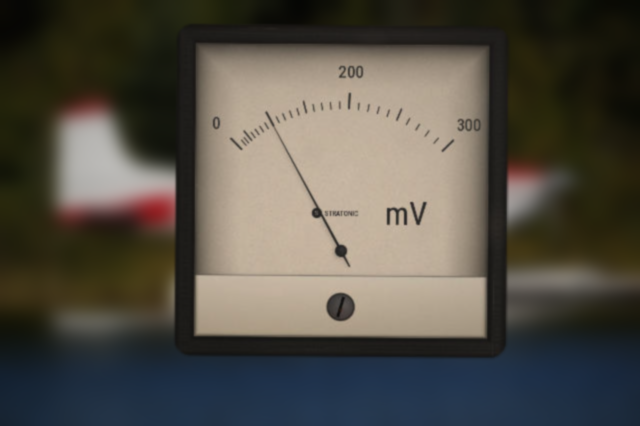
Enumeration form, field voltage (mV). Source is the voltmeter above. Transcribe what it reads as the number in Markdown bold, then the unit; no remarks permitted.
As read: **100** mV
